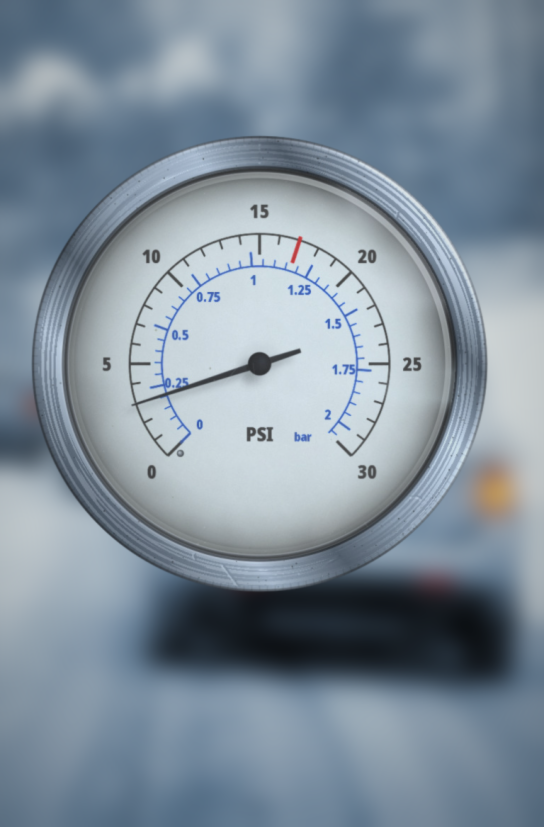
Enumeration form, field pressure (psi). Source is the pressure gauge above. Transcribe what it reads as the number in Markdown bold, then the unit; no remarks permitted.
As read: **3** psi
